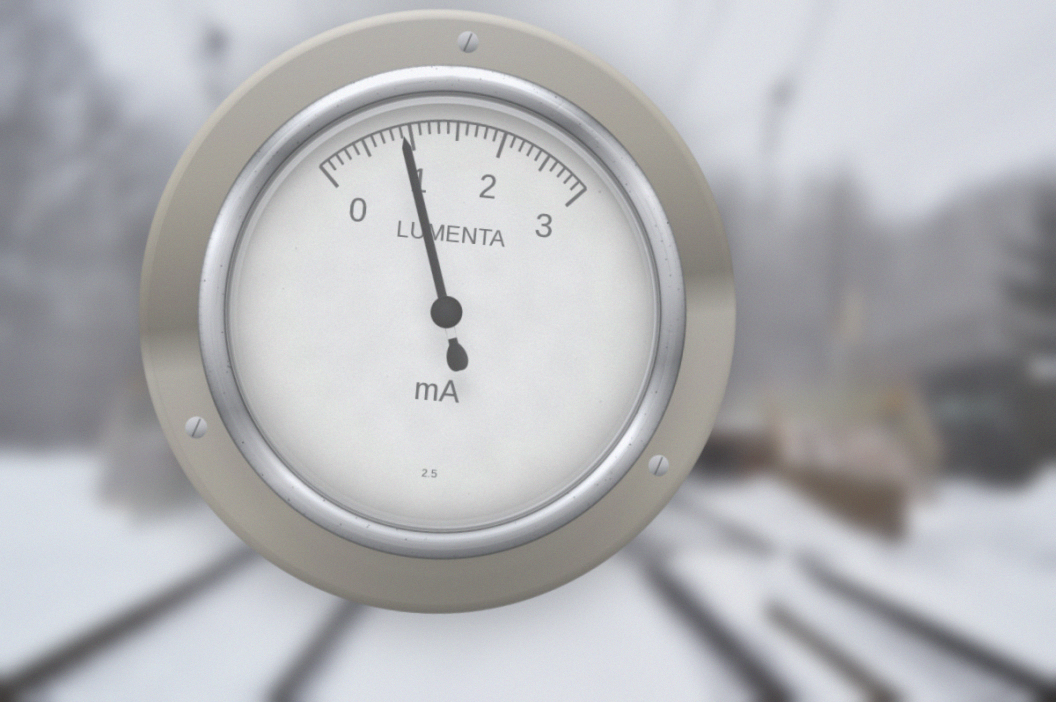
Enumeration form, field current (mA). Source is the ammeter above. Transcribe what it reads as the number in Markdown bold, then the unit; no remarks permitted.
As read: **0.9** mA
